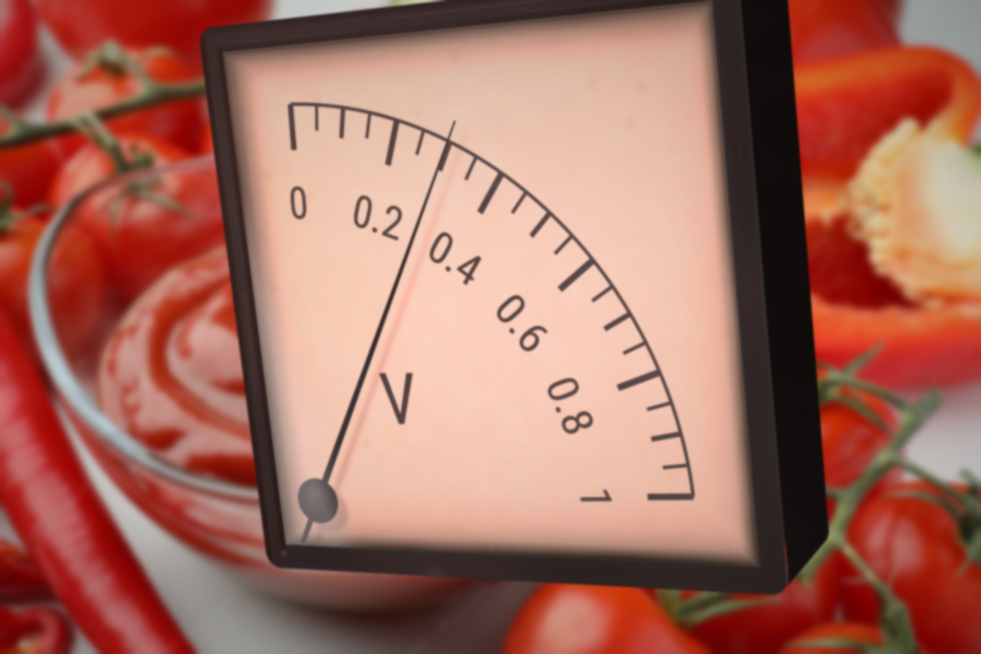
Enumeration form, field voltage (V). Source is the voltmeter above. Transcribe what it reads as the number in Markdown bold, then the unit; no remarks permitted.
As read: **0.3** V
